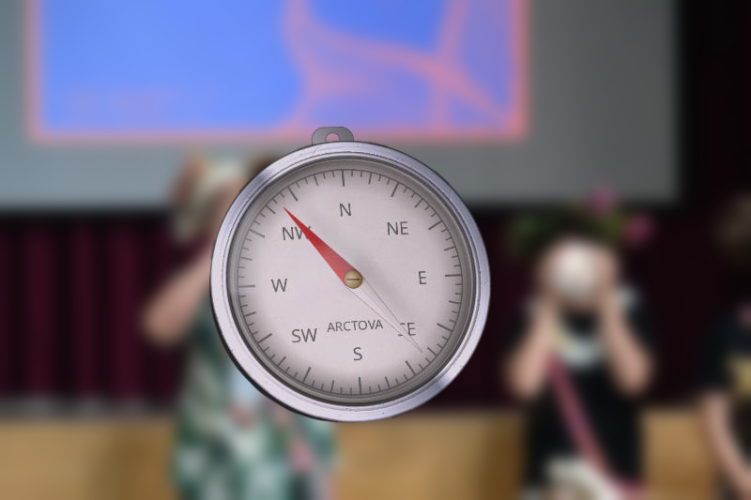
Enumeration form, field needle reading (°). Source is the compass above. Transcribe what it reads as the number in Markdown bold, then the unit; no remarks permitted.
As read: **320** °
